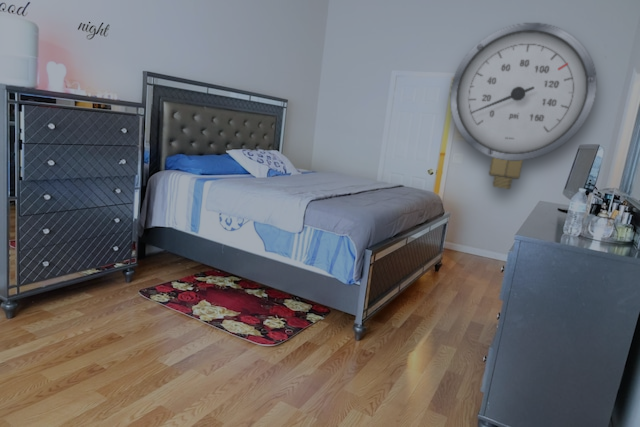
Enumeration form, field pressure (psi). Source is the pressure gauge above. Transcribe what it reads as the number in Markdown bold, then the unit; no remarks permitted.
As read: **10** psi
